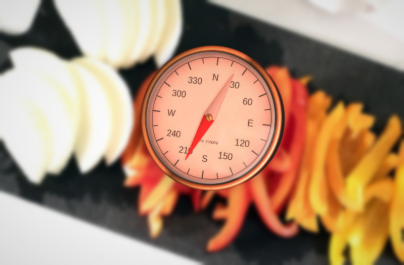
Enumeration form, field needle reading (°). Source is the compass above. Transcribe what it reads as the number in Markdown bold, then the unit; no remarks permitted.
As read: **202.5** °
